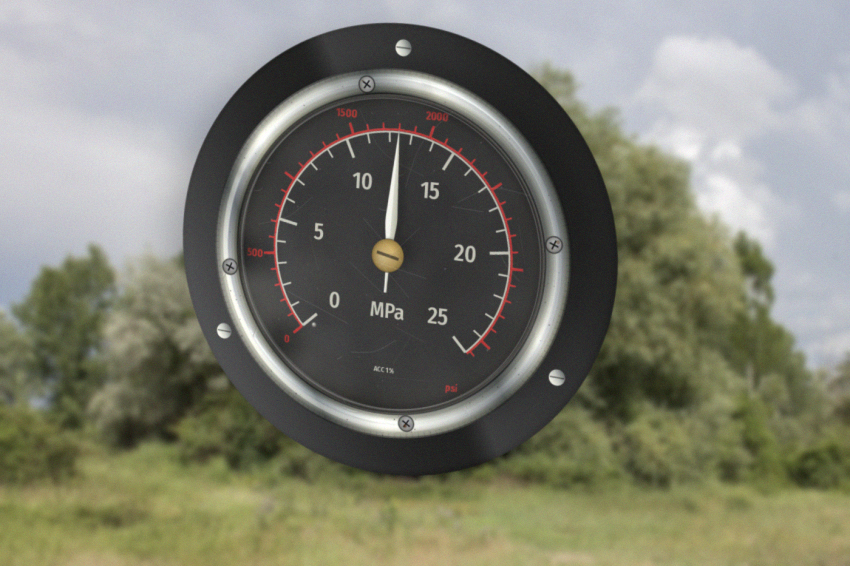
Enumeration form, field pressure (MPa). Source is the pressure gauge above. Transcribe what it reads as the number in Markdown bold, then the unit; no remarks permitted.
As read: **12.5** MPa
